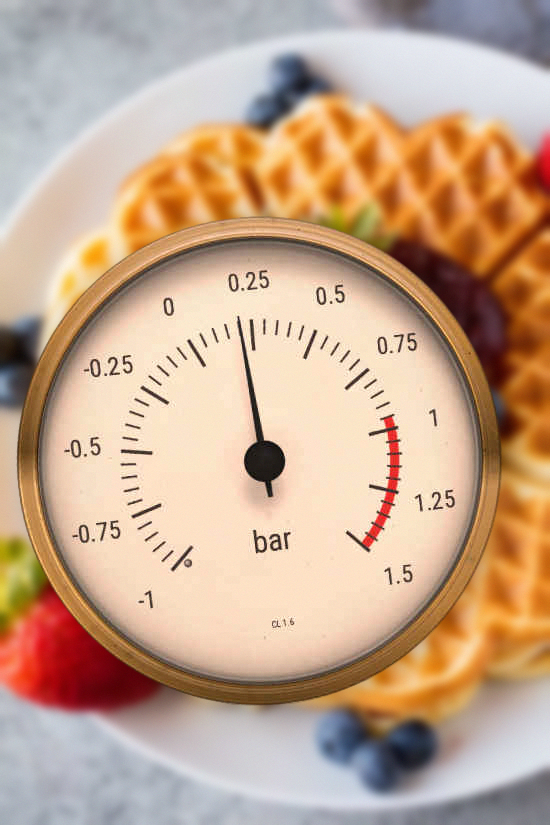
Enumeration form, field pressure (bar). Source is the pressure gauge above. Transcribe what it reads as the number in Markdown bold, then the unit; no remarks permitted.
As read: **0.2** bar
